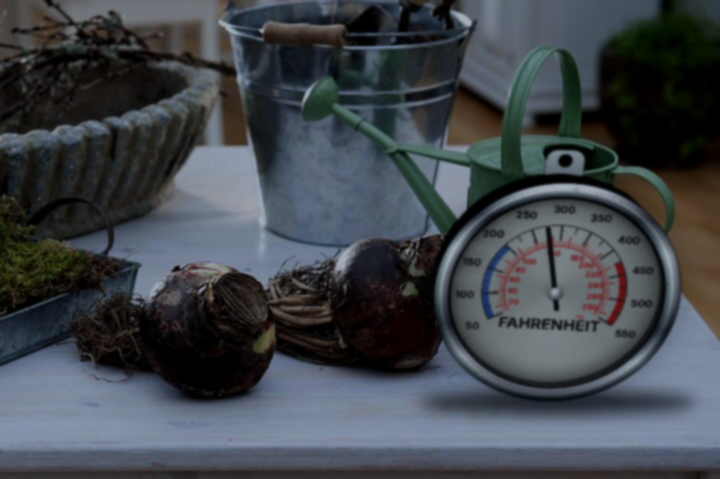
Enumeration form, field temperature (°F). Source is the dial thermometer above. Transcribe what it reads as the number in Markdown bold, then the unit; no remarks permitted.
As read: **275** °F
